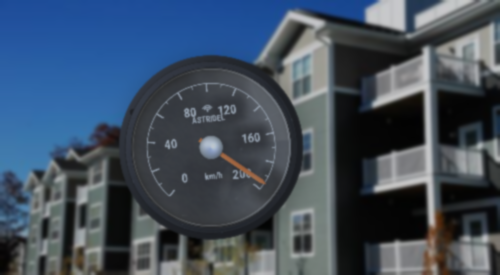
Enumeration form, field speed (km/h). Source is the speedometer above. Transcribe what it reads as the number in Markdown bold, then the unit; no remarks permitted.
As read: **195** km/h
